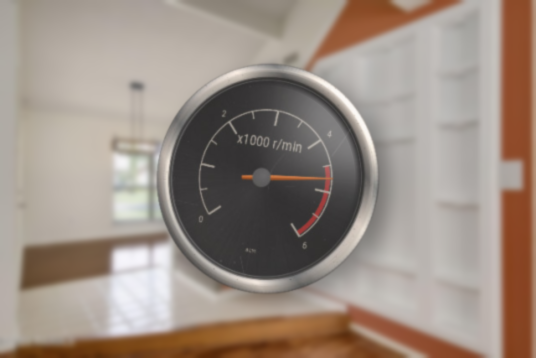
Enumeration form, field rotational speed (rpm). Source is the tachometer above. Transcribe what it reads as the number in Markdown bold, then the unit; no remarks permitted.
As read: **4750** rpm
